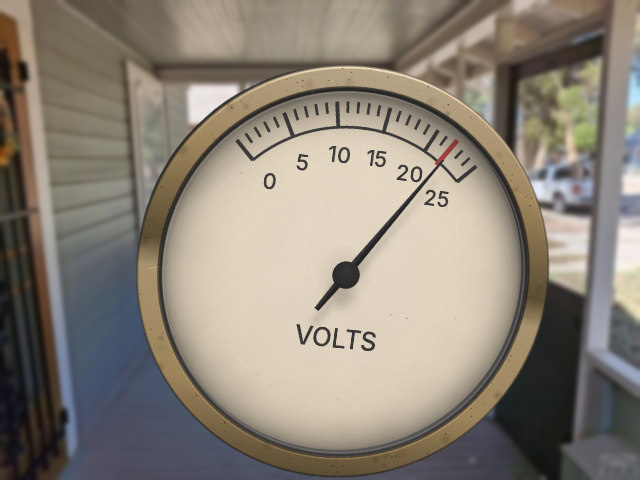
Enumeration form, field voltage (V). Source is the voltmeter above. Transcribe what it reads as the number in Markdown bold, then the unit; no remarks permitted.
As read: **22** V
